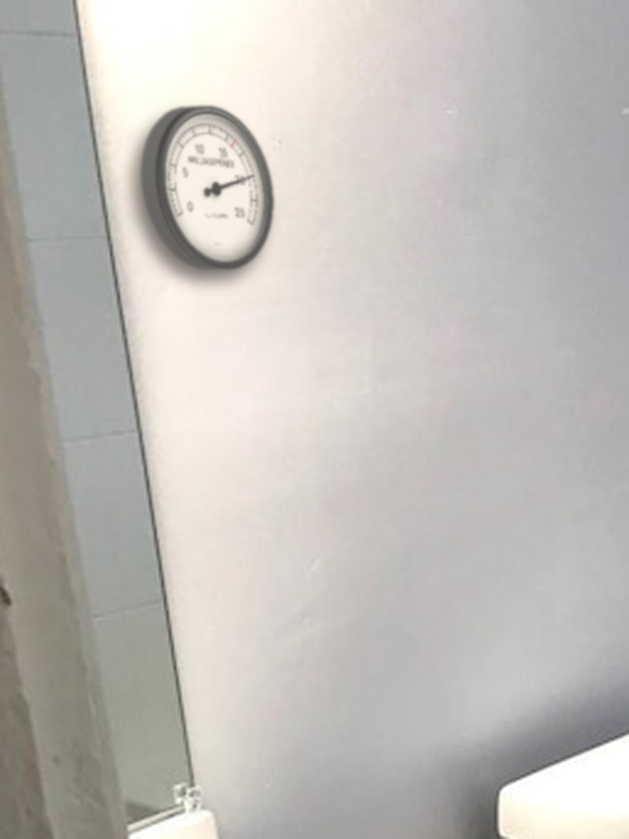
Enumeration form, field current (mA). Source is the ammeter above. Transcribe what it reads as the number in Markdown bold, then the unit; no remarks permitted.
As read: **20** mA
